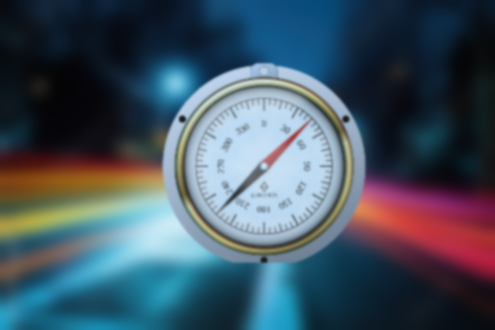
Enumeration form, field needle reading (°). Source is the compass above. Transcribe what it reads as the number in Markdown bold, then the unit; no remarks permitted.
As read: **45** °
